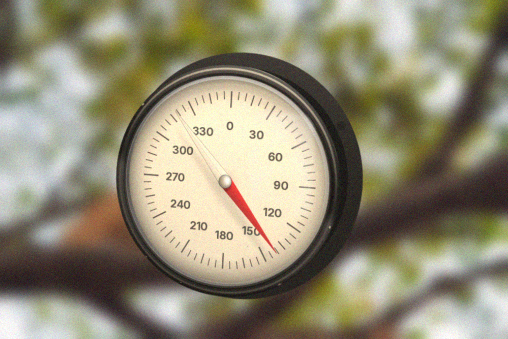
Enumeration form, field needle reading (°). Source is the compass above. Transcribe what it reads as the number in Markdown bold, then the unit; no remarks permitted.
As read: **140** °
